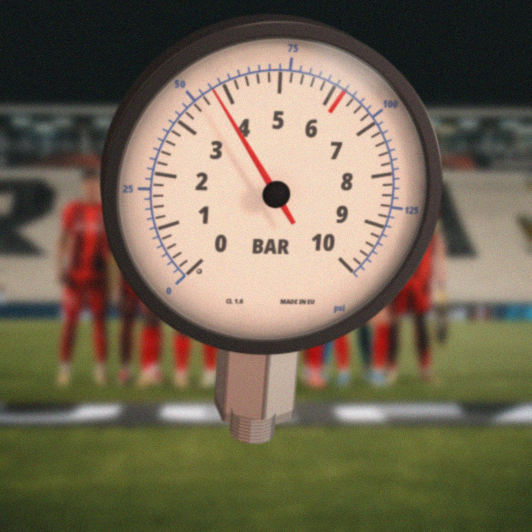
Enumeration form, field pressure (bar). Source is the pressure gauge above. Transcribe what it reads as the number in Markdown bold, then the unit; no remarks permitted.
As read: **3.8** bar
